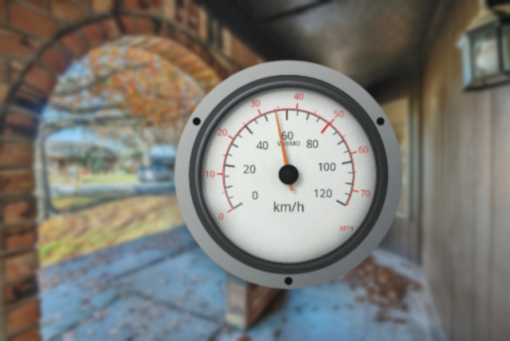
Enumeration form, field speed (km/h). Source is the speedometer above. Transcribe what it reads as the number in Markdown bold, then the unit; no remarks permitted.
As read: **55** km/h
